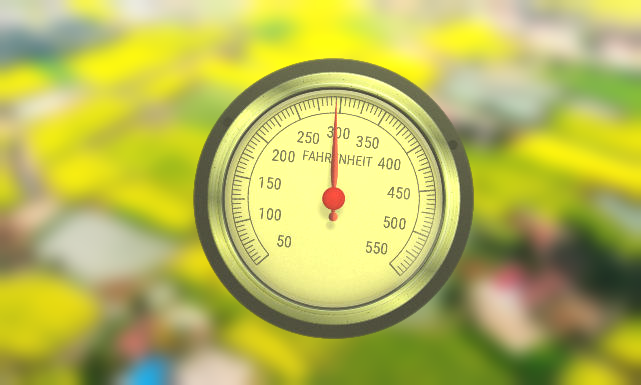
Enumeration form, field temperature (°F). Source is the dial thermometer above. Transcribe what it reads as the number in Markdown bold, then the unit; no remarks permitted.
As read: **295** °F
